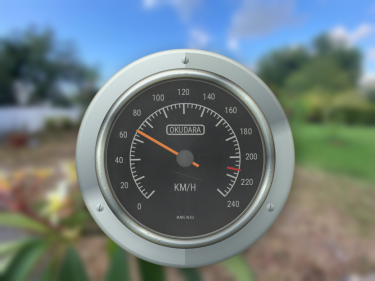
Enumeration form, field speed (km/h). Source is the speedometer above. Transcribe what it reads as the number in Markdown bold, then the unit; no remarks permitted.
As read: **68** km/h
